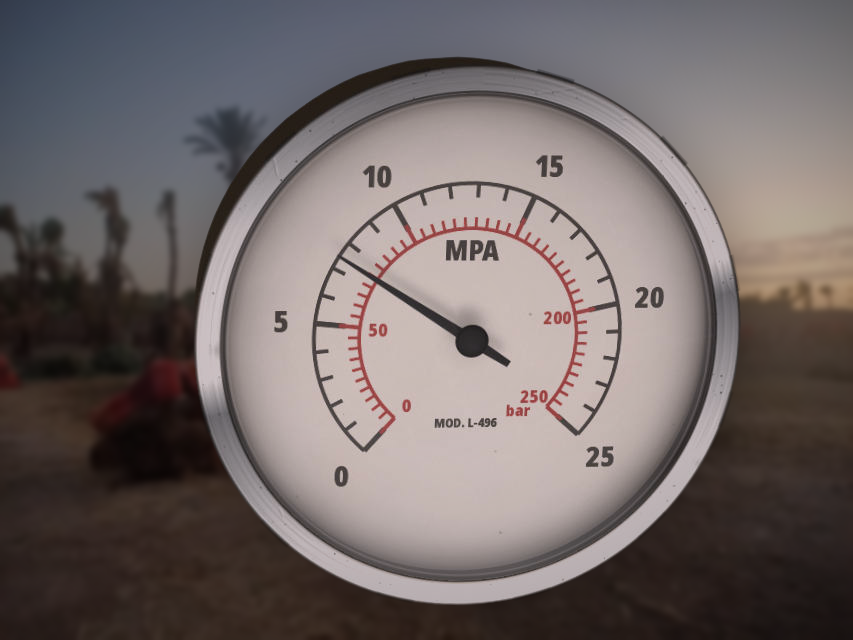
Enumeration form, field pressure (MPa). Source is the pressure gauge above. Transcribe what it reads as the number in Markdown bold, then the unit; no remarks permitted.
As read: **7.5** MPa
